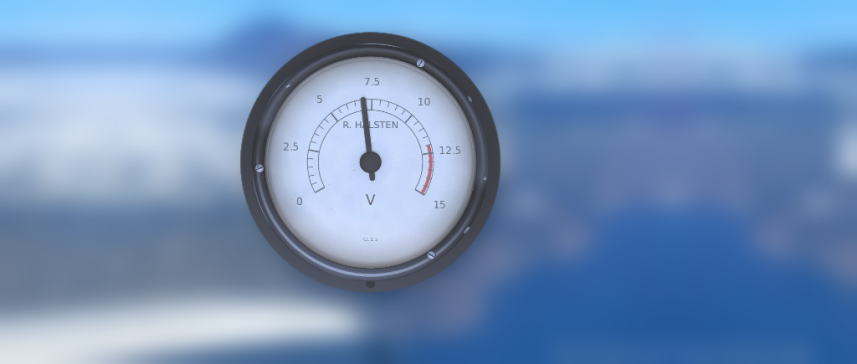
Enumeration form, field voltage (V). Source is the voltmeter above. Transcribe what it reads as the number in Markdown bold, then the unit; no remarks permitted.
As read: **7** V
